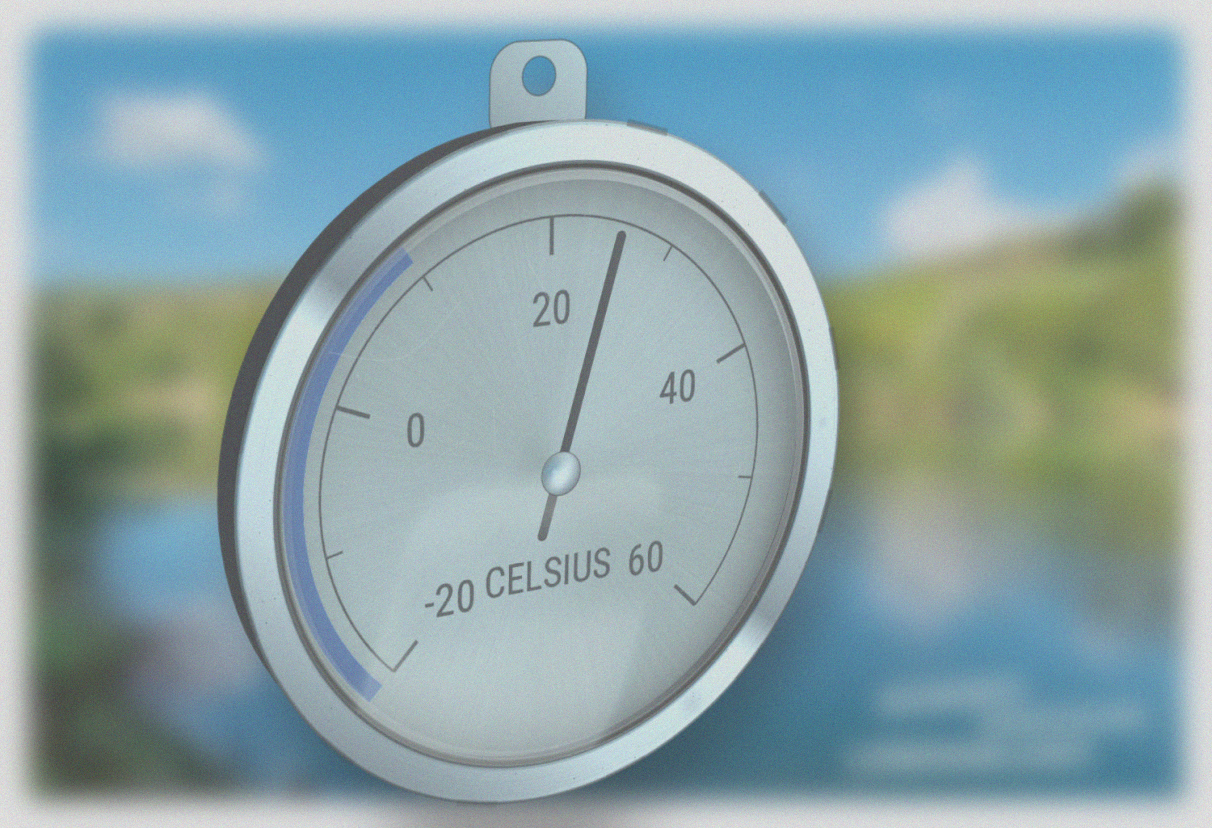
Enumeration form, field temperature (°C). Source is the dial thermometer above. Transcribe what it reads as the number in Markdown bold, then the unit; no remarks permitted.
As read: **25** °C
